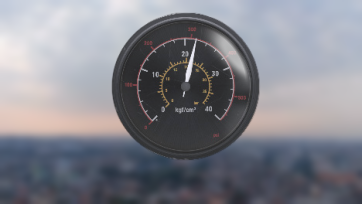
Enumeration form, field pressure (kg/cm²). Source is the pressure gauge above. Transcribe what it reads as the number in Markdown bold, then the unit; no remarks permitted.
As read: **22** kg/cm²
